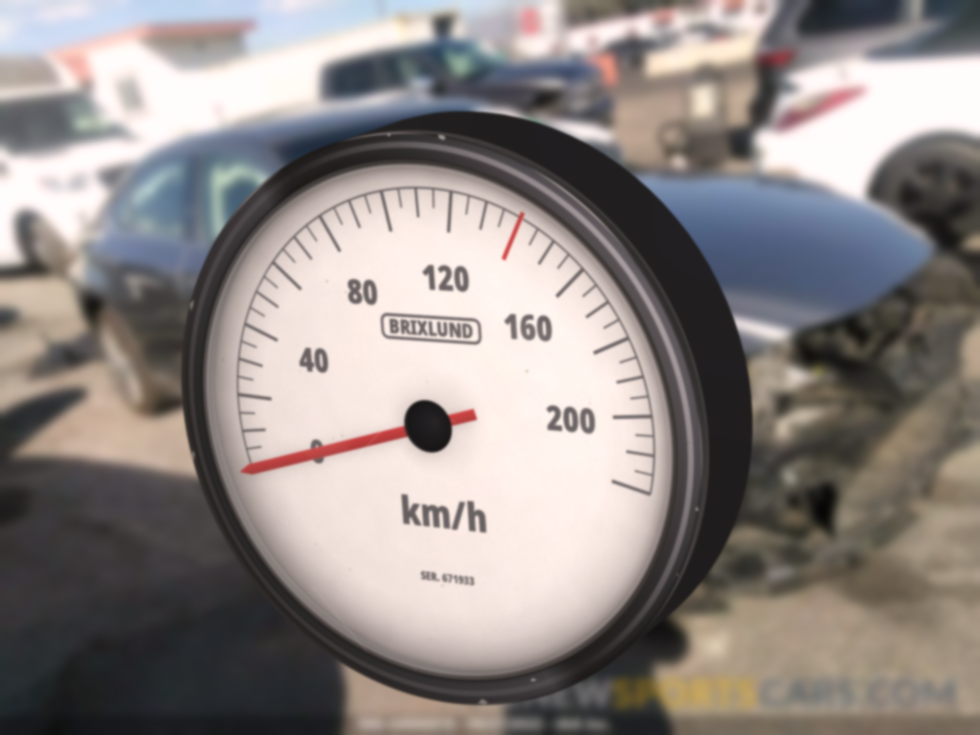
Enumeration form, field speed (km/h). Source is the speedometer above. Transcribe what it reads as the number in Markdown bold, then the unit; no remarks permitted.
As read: **0** km/h
